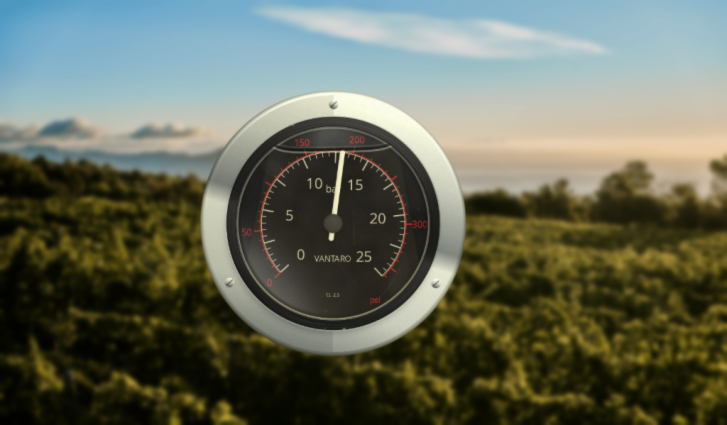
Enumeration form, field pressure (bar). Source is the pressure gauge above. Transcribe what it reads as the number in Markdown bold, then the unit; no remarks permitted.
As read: **13** bar
